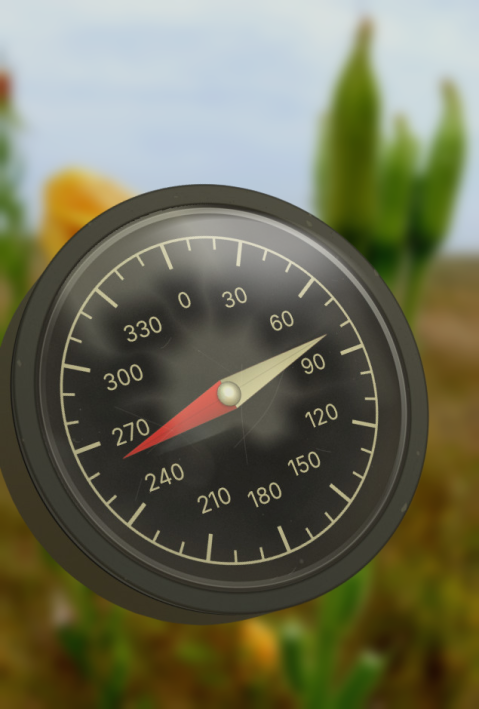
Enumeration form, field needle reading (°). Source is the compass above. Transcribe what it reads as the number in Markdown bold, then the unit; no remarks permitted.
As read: **260** °
